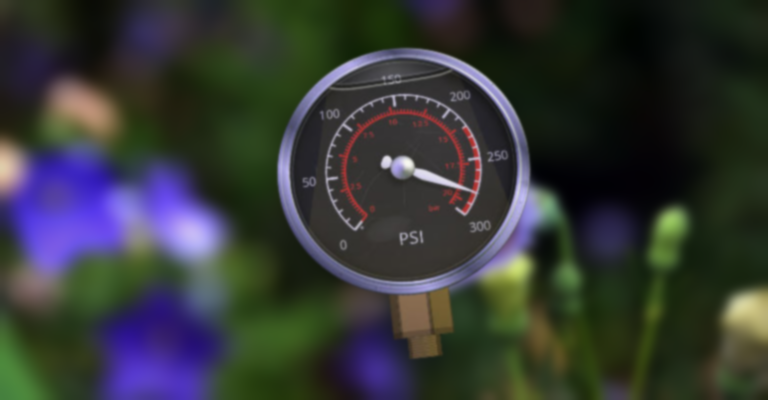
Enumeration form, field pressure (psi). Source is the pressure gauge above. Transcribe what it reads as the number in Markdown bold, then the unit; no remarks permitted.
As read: **280** psi
